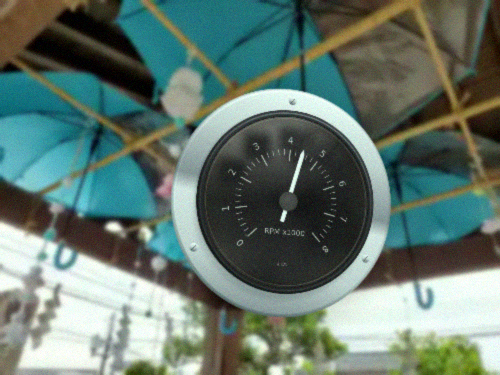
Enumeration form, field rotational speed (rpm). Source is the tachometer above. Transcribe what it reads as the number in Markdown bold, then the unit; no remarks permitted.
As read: **4400** rpm
